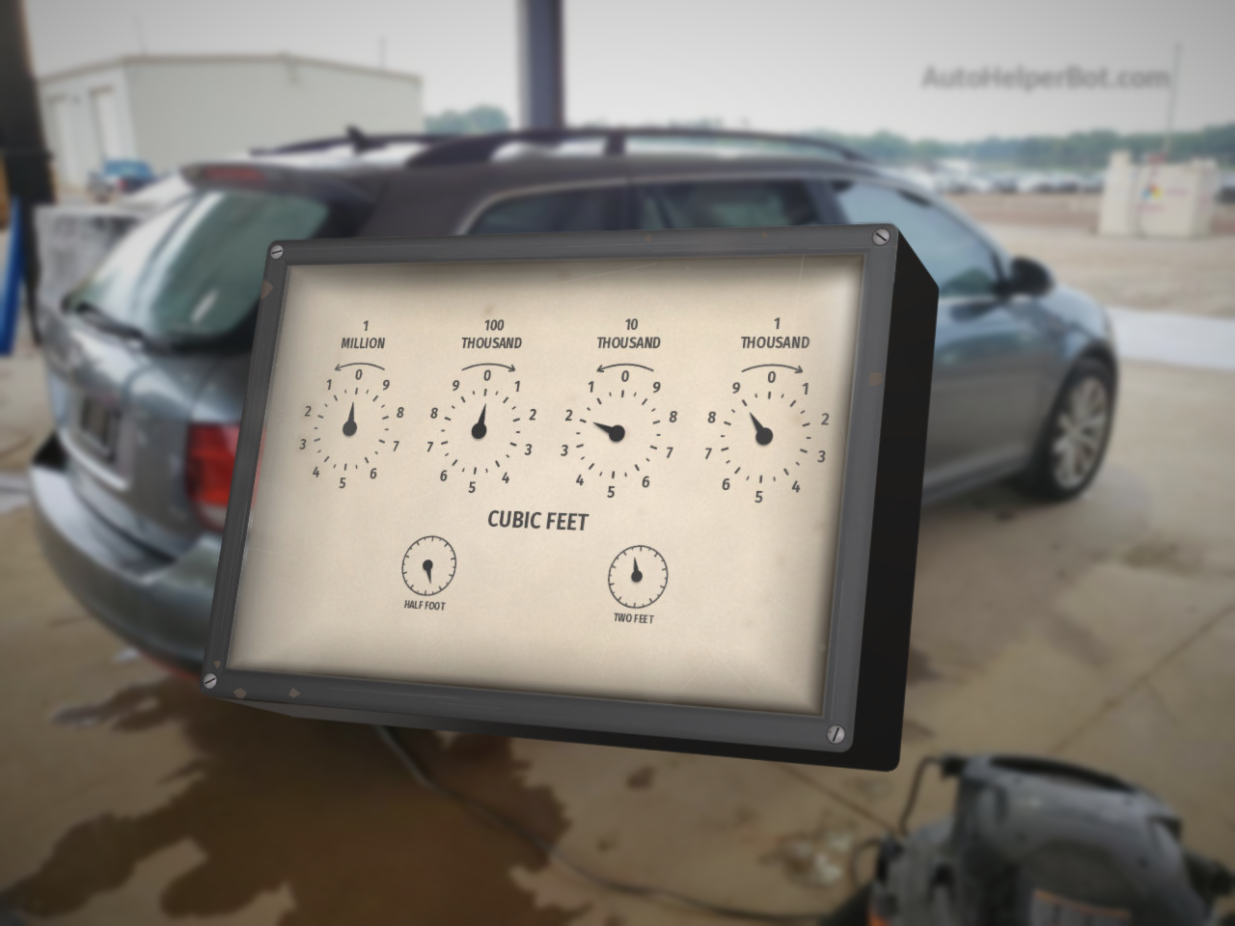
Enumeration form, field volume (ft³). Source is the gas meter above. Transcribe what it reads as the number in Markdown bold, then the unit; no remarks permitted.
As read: **1900** ft³
